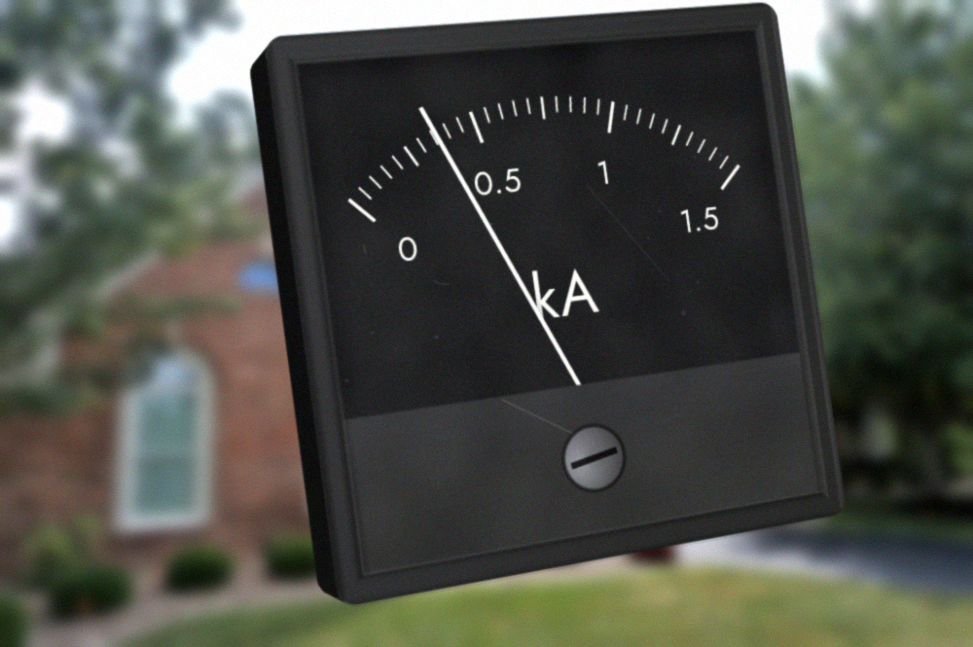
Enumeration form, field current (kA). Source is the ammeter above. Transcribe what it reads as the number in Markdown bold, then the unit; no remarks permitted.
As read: **0.35** kA
